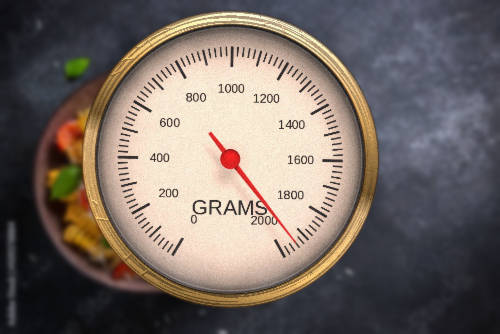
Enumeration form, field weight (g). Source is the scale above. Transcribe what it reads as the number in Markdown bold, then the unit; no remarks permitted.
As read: **1940** g
